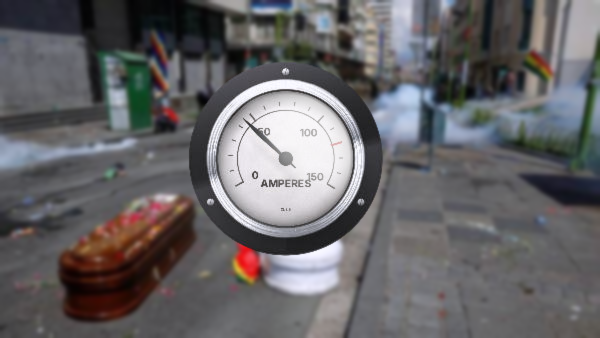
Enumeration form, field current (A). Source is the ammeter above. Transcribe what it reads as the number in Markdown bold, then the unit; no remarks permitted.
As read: **45** A
